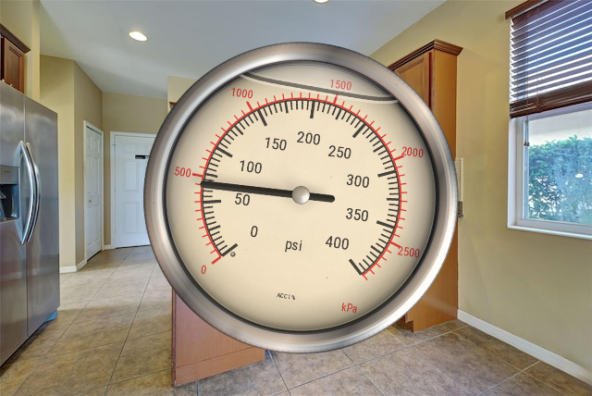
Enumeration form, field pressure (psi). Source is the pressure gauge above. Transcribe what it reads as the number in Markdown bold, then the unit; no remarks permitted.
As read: **65** psi
